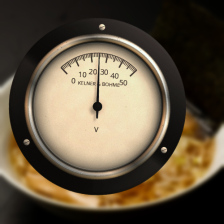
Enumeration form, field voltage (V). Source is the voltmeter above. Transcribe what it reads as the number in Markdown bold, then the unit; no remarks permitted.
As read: **25** V
